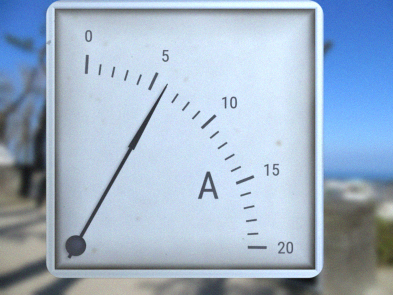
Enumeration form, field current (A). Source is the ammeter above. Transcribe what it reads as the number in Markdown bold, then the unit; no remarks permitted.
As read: **6** A
